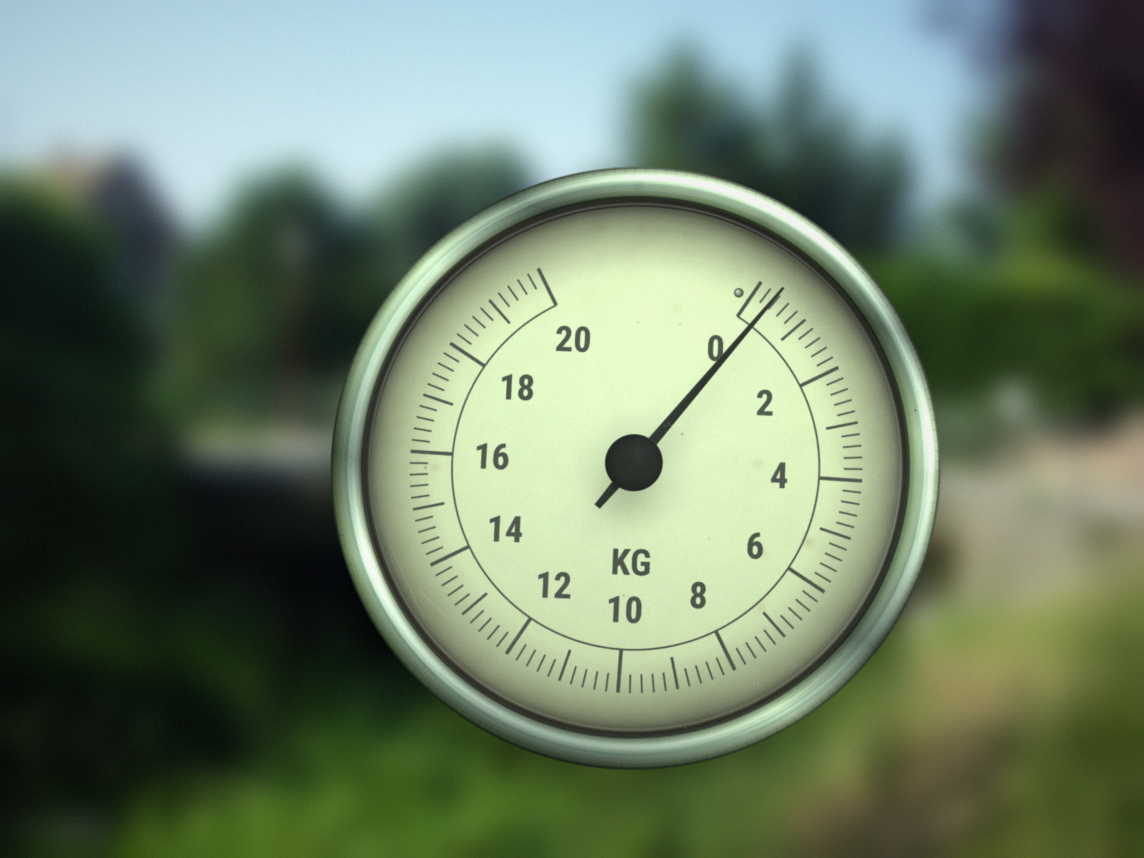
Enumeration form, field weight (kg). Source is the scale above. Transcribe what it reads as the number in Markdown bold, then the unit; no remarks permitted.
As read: **0.4** kg
